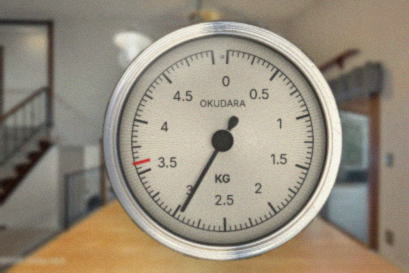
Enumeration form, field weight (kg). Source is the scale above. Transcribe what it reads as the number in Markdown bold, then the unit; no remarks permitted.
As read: **2.95** kg
